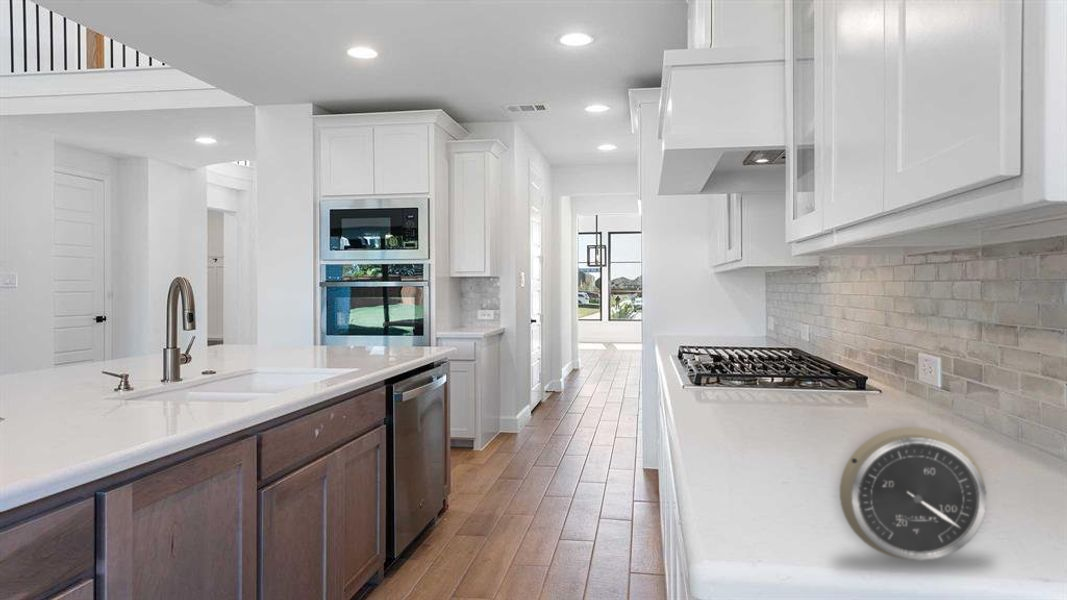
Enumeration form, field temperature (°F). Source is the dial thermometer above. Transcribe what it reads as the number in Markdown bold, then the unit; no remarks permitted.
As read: **108** °F
